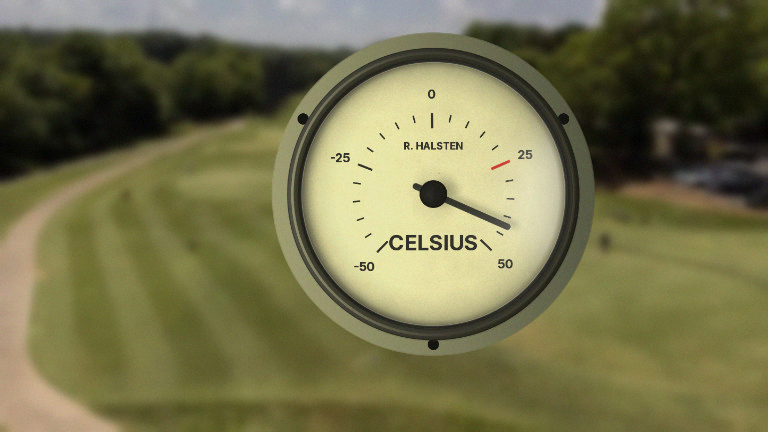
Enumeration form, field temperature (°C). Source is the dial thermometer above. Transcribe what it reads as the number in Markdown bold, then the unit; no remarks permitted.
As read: **42.5** °C
